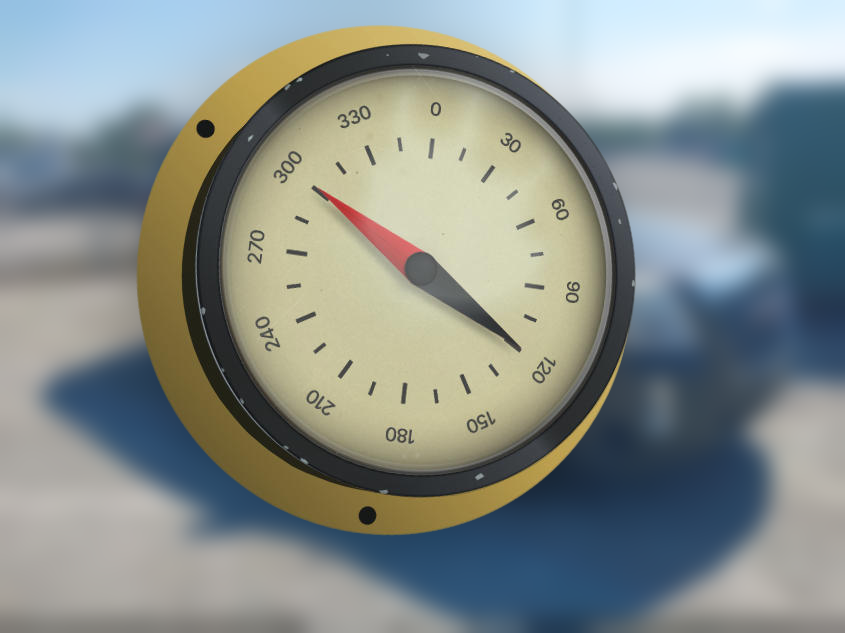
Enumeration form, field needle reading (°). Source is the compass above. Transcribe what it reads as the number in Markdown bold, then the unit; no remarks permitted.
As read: **300** °
